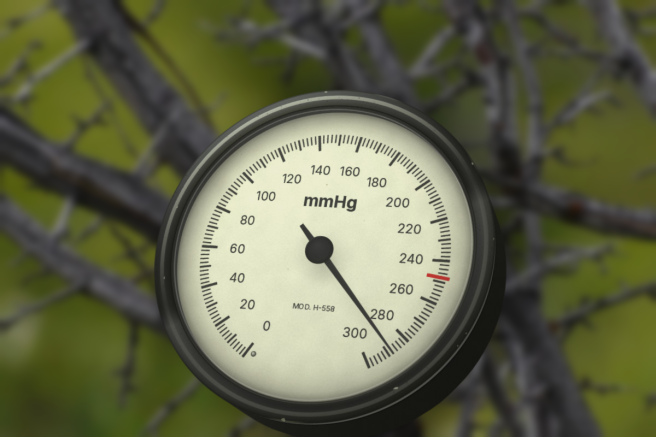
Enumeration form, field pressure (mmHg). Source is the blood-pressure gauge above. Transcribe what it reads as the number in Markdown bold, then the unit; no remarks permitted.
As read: **288** mmHg
